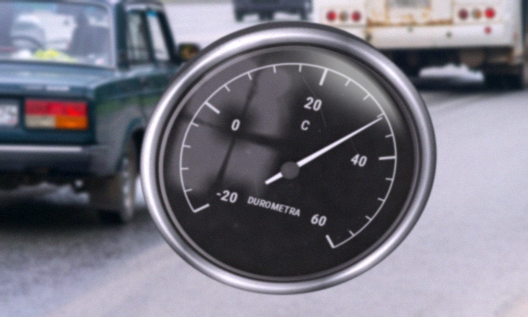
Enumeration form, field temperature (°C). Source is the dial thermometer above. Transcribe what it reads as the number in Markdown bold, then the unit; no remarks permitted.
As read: **32** °C
